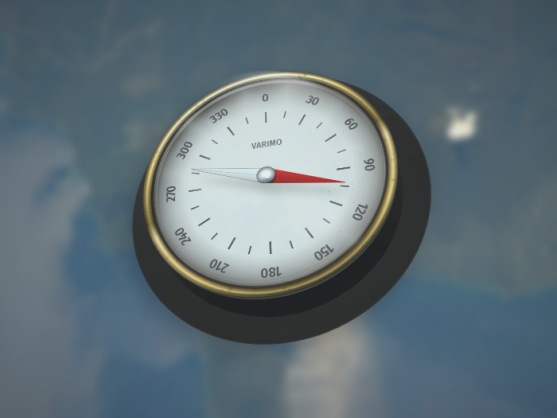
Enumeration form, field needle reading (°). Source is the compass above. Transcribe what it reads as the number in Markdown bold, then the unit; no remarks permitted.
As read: **105** °
